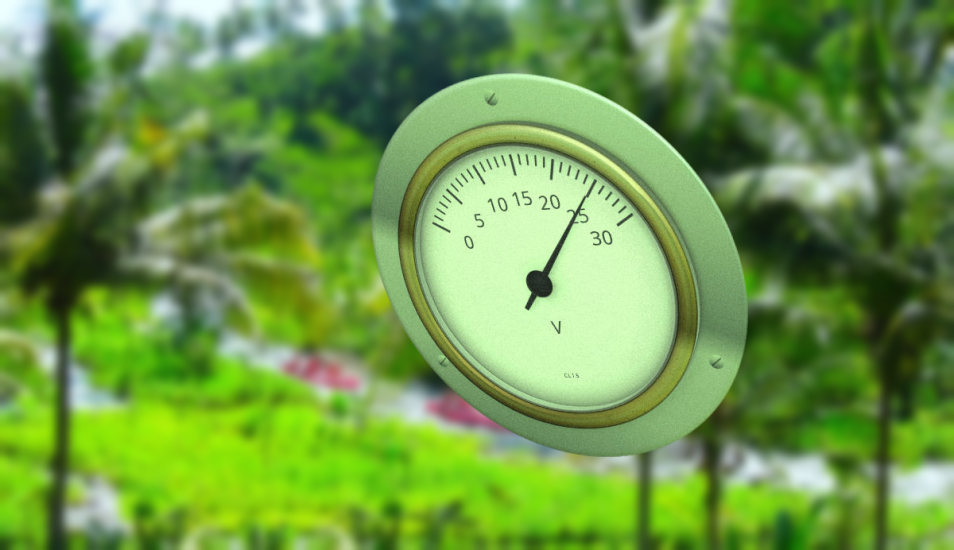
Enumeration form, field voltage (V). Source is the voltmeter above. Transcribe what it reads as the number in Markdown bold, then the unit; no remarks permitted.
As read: **25** V
